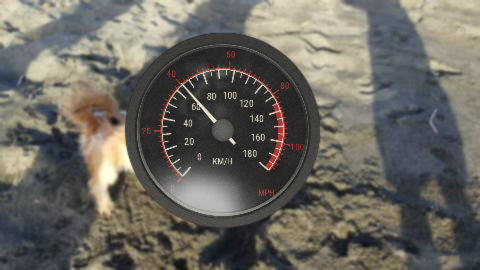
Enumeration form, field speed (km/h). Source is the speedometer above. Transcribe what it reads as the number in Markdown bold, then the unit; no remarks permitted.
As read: **65** km/h
